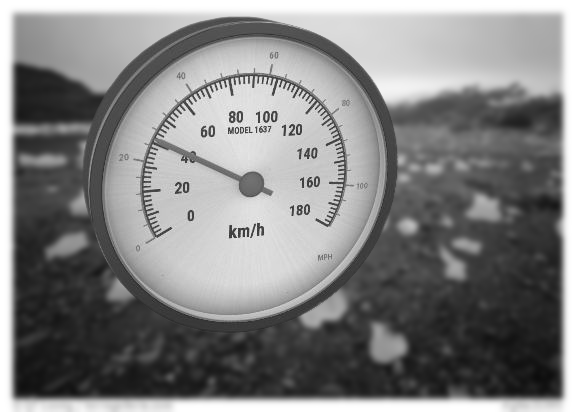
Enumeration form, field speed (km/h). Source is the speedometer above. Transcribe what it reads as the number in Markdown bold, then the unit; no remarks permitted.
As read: **42** km/h
